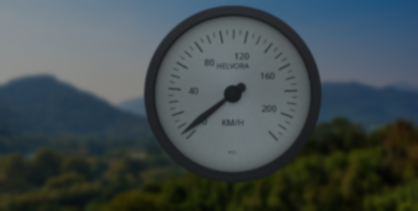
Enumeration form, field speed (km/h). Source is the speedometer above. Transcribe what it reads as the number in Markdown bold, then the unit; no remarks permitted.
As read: **5** km/h
